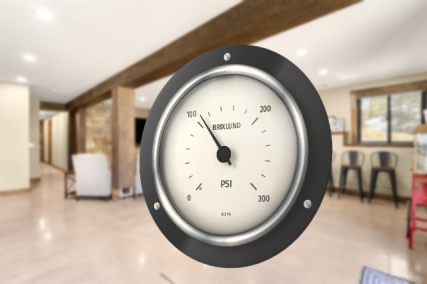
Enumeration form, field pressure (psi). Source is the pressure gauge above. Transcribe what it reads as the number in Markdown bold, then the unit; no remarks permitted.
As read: **110** psi
